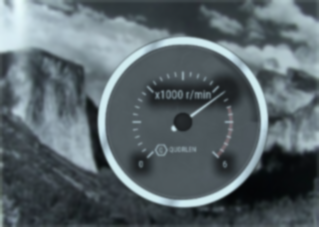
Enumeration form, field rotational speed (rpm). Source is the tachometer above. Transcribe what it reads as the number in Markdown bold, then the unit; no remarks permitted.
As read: **4200** rpm
